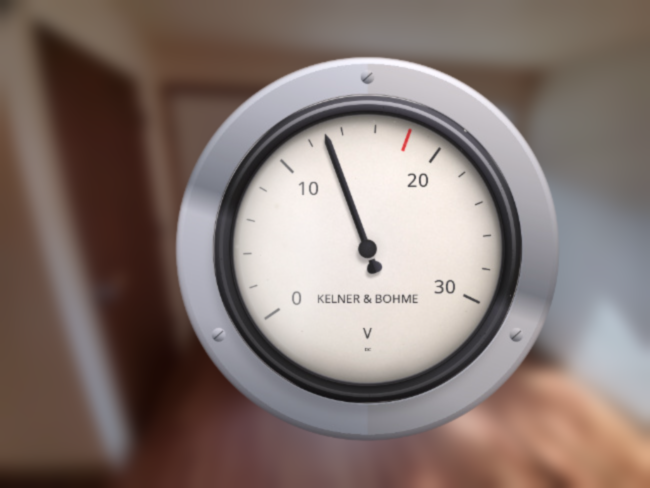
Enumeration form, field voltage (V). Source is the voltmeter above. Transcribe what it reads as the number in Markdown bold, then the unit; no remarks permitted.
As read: **13** V
